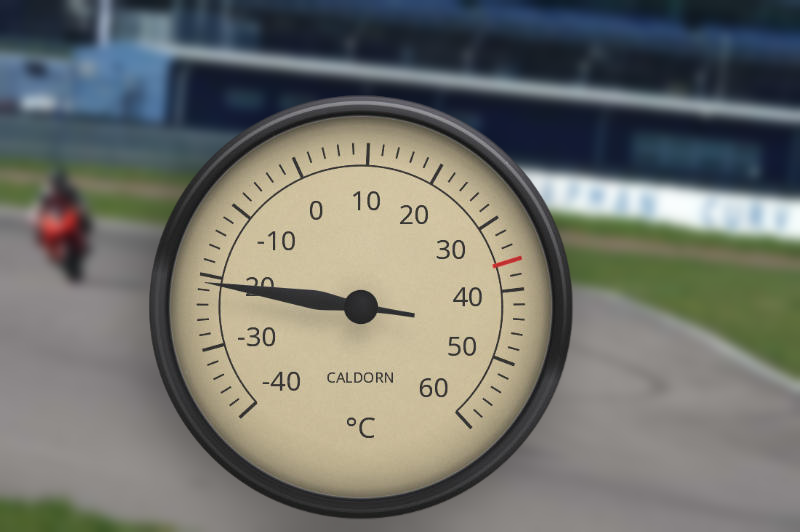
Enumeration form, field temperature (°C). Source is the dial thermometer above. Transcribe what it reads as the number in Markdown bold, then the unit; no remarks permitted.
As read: **-21** °C
